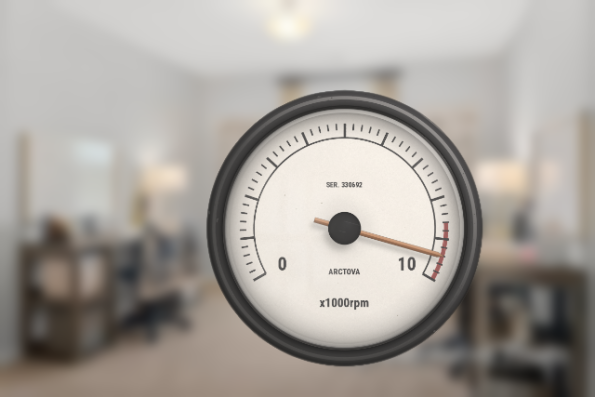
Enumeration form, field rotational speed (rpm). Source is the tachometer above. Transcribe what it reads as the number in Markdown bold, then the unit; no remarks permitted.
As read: **9400** rpm
